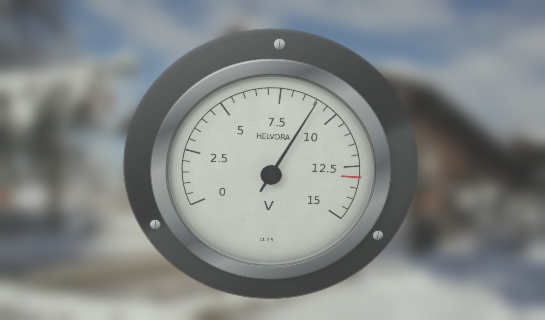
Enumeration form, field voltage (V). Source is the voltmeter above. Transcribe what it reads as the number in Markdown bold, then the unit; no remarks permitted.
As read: **9** V
